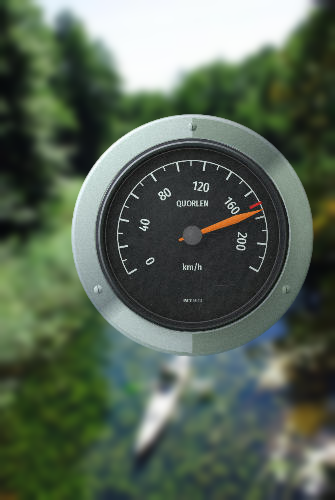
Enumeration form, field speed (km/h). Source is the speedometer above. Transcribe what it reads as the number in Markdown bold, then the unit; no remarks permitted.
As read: **175** km/h
